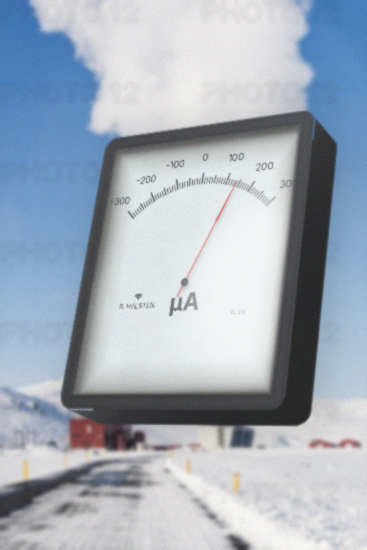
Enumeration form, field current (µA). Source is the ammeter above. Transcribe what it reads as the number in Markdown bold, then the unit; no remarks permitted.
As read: **150** µA
